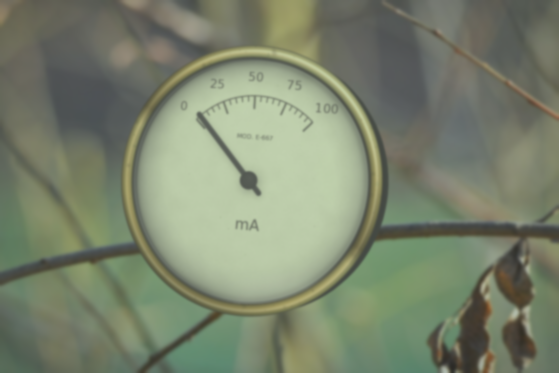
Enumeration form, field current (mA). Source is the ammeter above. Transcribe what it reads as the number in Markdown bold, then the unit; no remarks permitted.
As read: **5** mA
